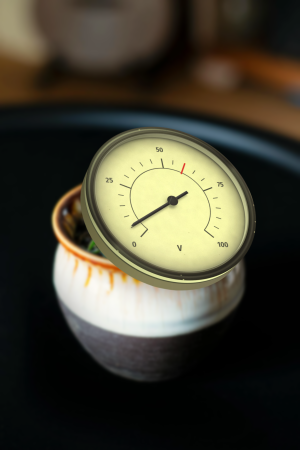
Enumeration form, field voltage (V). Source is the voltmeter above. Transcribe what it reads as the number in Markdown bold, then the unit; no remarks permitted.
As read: **5** V
